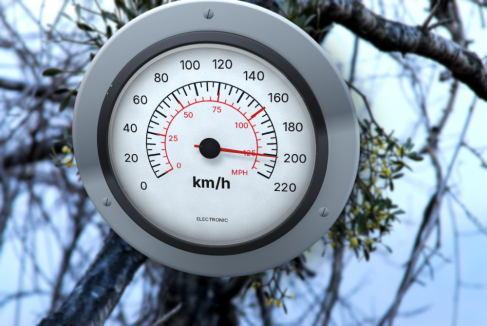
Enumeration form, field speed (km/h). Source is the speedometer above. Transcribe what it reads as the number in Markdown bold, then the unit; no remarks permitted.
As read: **200** km/h
